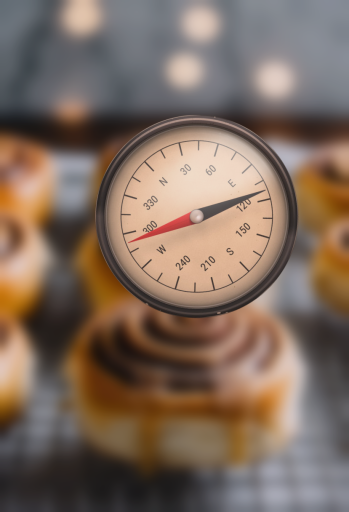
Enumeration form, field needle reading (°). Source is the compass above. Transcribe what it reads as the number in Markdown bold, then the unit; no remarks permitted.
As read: **292.5** °
